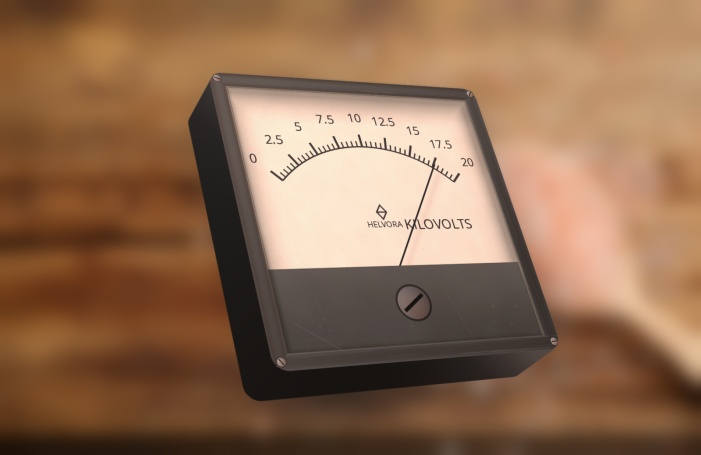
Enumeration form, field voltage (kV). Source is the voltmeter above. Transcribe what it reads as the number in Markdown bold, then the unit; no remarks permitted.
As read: **17.5** kV
